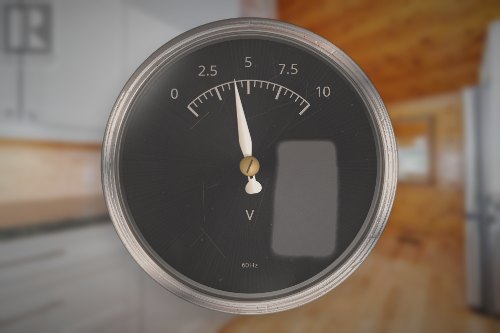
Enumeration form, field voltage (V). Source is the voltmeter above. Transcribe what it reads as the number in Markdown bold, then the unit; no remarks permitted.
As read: **4** V
